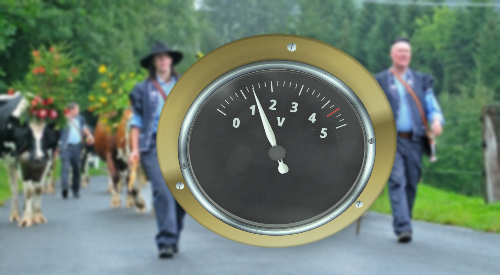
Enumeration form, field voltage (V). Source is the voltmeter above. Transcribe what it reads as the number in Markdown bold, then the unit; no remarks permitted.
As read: **1.4** V
